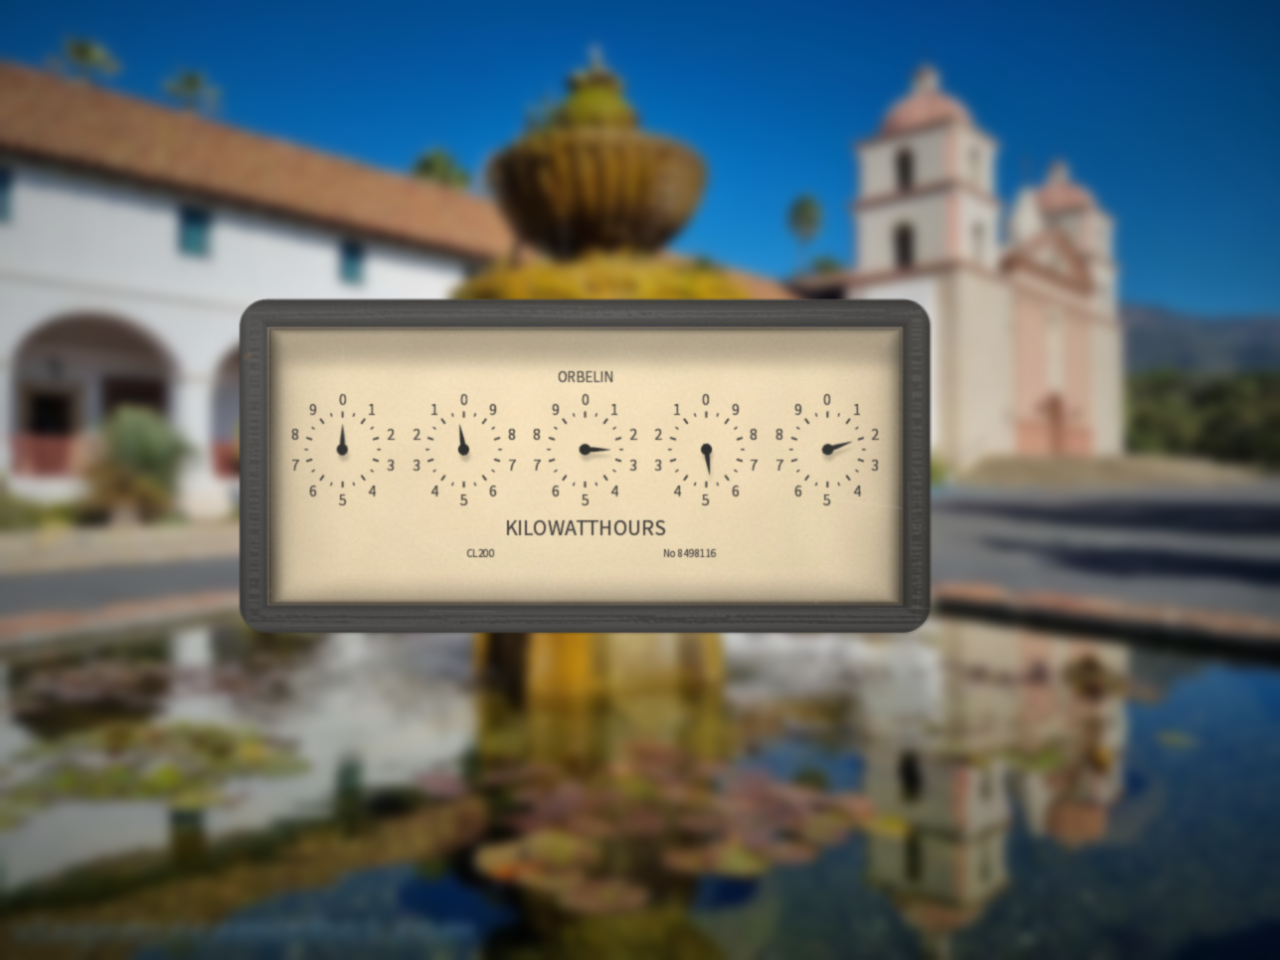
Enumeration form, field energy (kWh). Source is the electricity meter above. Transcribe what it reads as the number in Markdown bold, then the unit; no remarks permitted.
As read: **252** kWh
